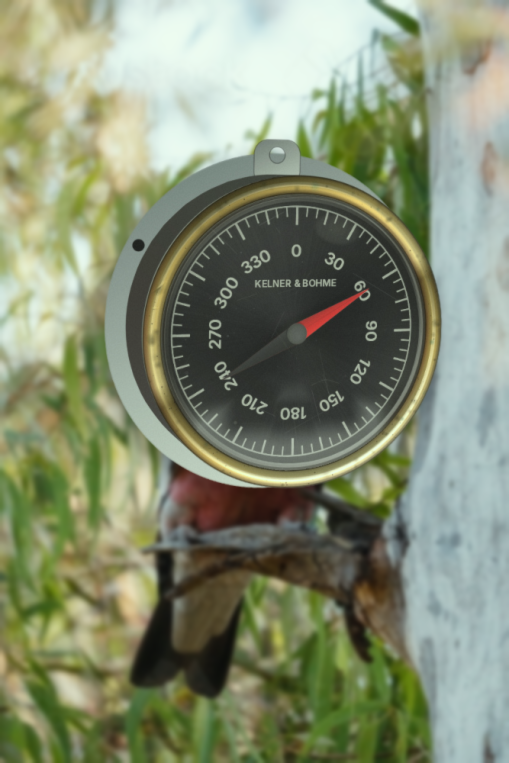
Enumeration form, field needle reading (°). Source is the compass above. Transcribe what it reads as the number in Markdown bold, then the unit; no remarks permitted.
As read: **60** °
